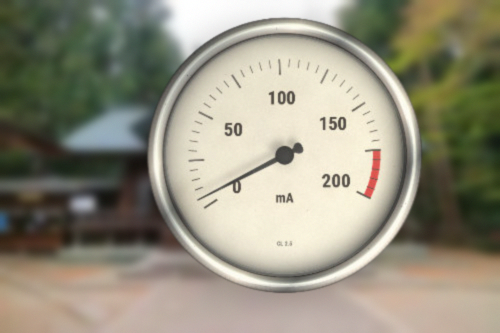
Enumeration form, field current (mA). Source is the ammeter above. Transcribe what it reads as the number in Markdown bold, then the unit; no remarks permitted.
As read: **5** mA
